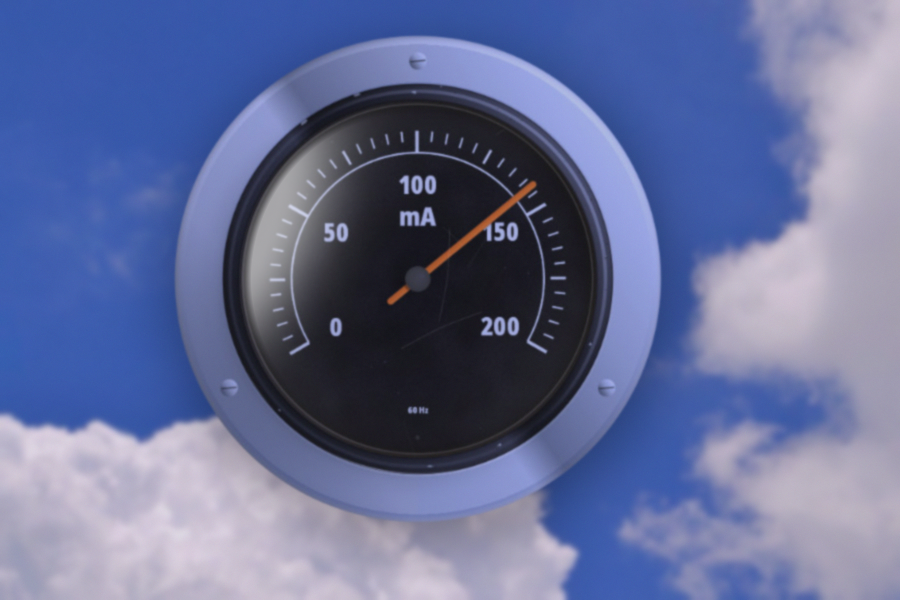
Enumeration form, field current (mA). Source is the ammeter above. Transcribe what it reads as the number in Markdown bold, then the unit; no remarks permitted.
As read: **142.5** mA
